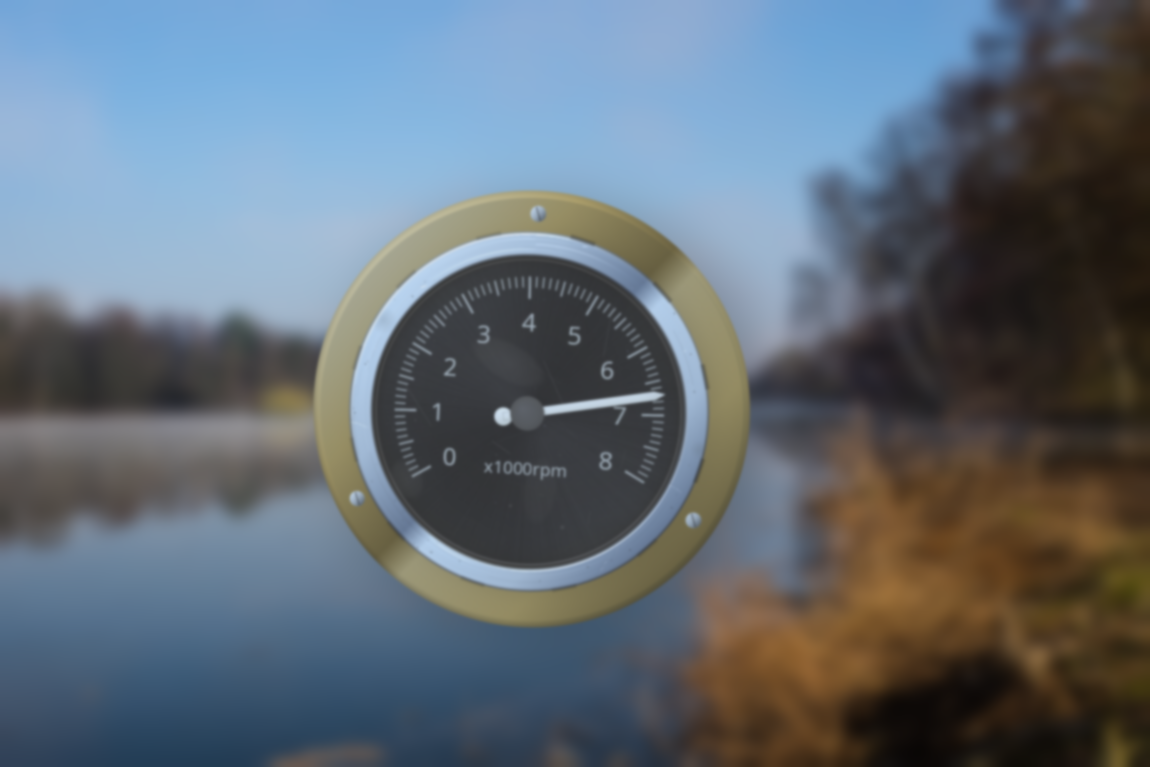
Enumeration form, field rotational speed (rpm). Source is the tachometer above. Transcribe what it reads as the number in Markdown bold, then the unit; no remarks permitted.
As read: **6700** rpm
